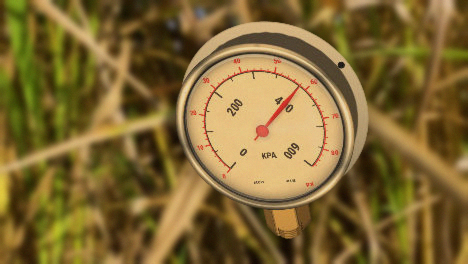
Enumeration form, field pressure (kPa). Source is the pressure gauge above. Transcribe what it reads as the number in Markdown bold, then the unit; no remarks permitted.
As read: **400** kPa
